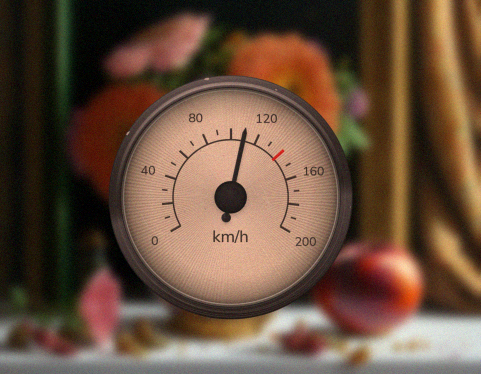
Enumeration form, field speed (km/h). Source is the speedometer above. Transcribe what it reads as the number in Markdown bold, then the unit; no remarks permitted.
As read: **110** km/h
